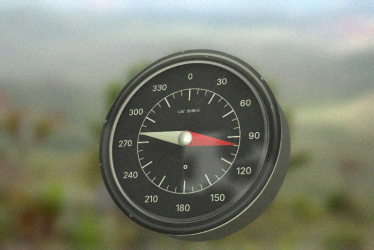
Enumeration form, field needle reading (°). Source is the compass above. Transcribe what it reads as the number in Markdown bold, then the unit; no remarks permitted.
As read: **100** °
